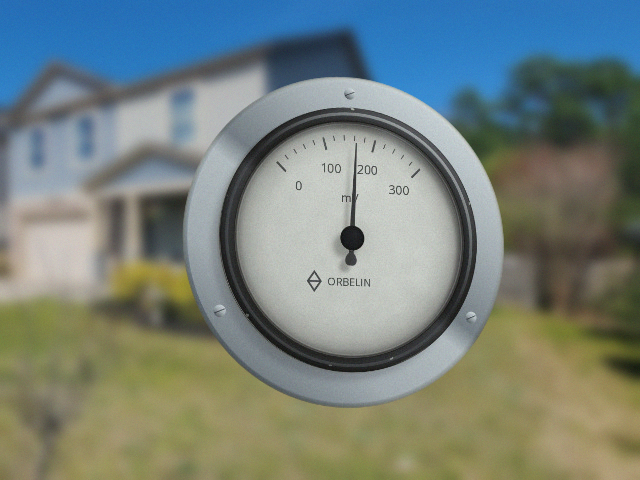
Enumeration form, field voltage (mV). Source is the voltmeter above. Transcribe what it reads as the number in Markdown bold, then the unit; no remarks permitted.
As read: **160** mV
